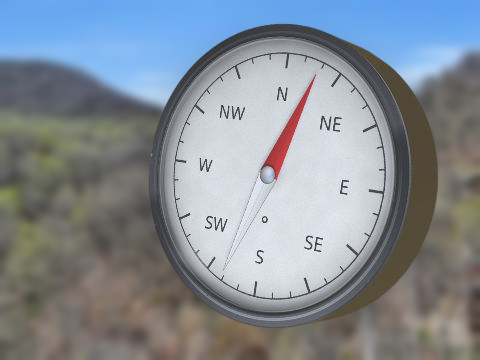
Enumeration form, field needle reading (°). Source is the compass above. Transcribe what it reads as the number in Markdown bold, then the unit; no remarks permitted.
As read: **20** °
